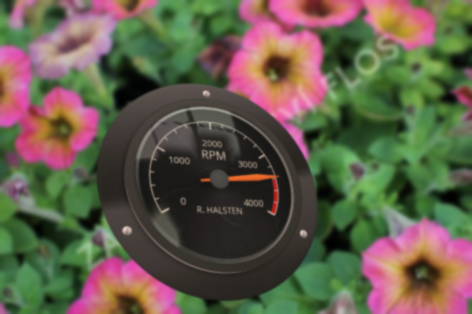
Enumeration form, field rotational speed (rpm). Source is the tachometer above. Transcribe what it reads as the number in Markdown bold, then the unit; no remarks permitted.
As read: **3400** rpm
